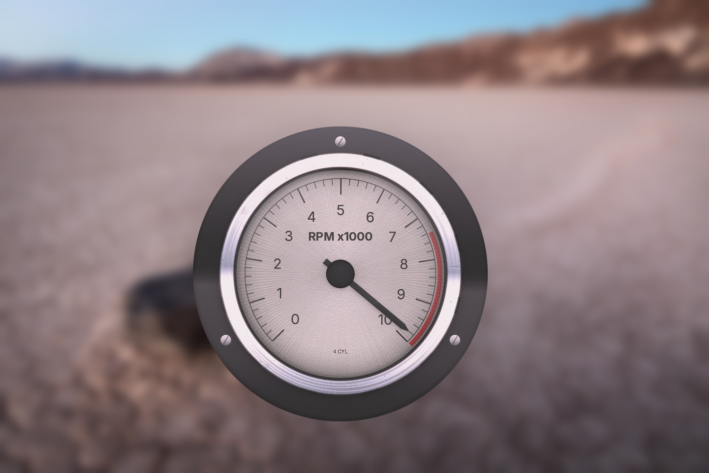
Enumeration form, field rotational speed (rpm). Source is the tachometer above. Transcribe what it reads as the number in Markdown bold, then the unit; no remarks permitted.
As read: **9800** rpm
